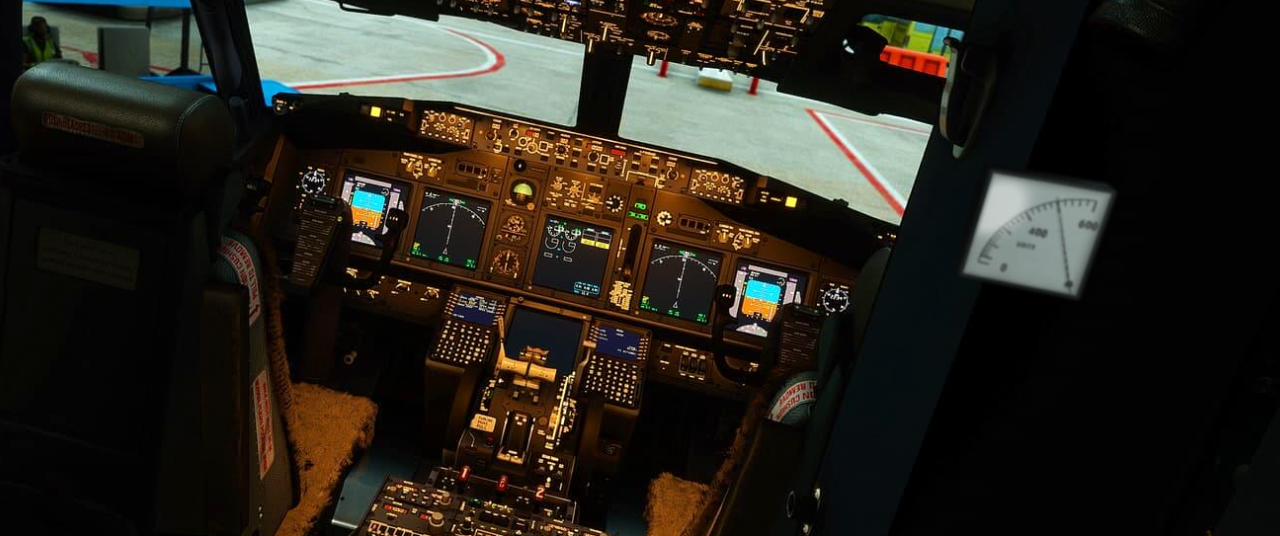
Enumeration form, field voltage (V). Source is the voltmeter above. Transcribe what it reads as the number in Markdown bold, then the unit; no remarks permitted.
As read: **500** V
